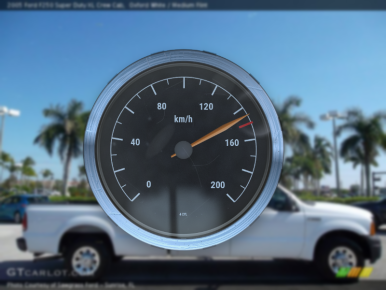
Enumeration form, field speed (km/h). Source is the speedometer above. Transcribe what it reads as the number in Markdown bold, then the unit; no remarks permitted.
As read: **145** km/h
